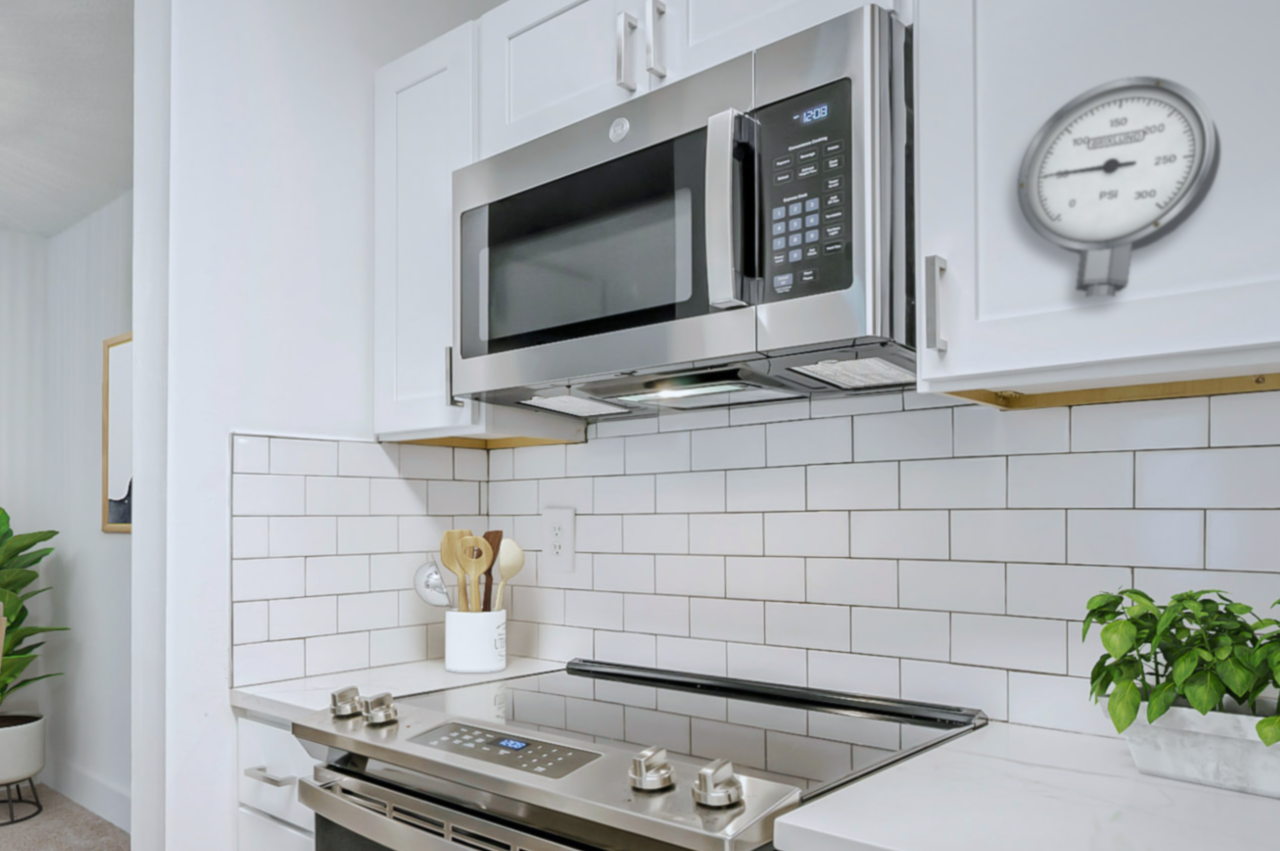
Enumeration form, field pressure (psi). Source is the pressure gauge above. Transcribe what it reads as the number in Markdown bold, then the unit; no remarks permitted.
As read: **50** psi
